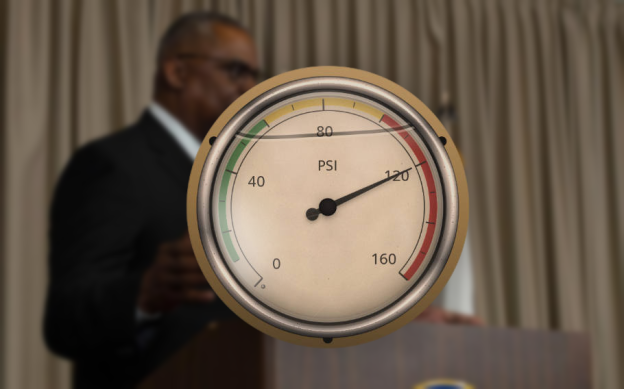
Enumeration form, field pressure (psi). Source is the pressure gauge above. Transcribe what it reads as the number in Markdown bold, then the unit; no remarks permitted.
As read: **120** psi
